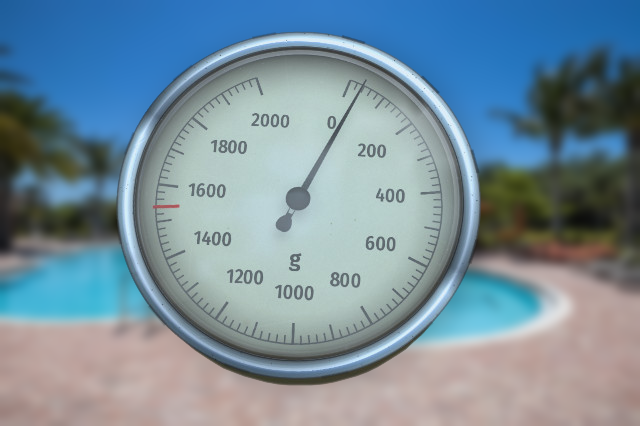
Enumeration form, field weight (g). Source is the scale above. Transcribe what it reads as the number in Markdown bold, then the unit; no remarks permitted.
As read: **40** g
